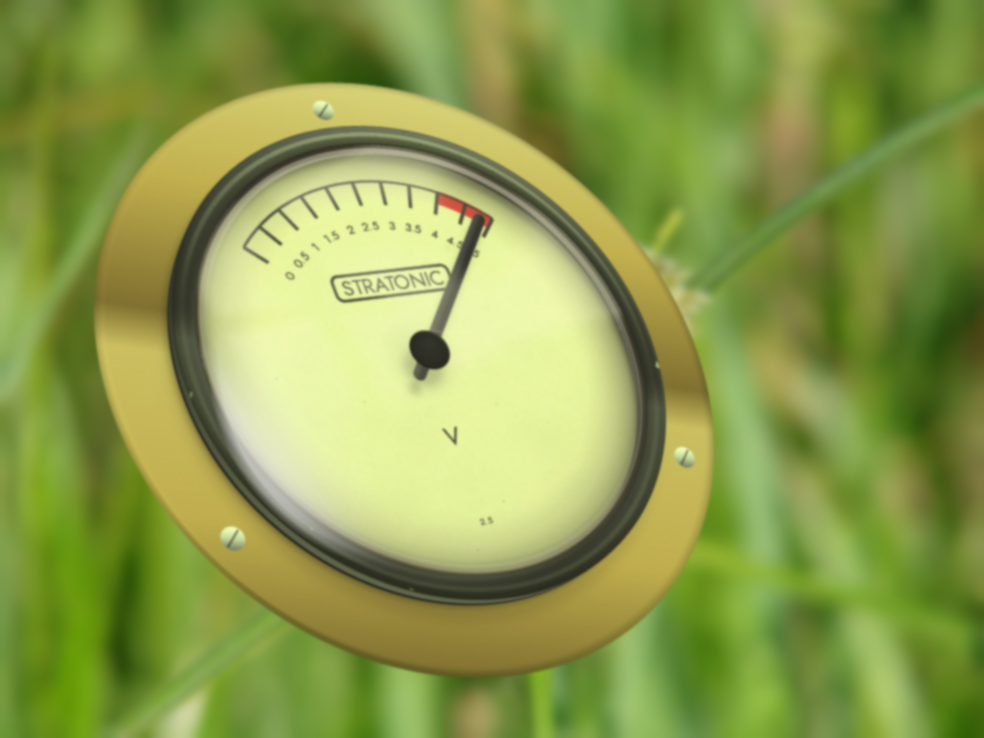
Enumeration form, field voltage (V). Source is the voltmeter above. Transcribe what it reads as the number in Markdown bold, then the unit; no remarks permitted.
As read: **4.75** V
